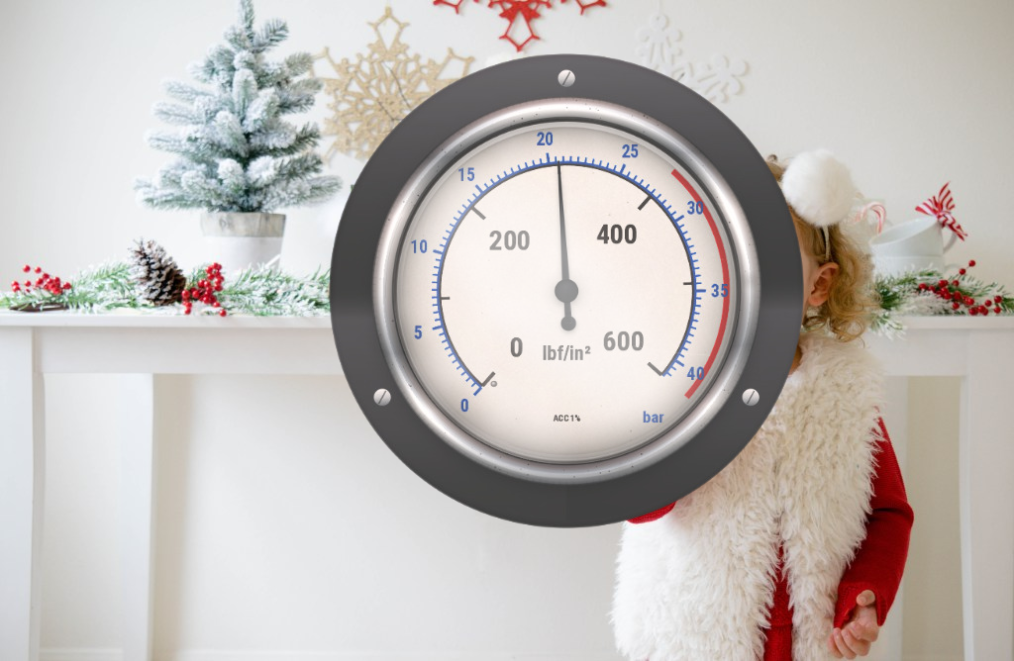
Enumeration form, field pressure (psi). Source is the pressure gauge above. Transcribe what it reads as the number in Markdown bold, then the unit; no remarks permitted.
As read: **300** psi
